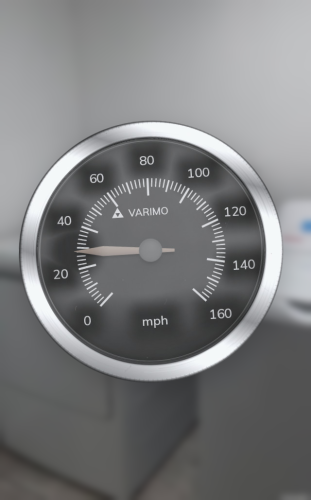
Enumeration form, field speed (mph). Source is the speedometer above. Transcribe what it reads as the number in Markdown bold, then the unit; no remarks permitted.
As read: **28** mph
